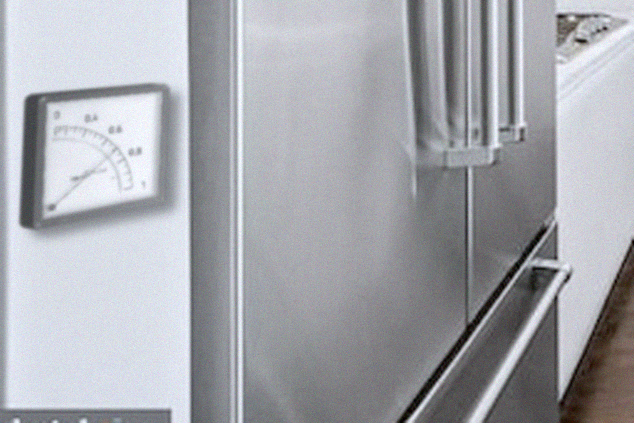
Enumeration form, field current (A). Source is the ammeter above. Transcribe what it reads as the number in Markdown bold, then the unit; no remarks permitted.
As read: **0.7** A
